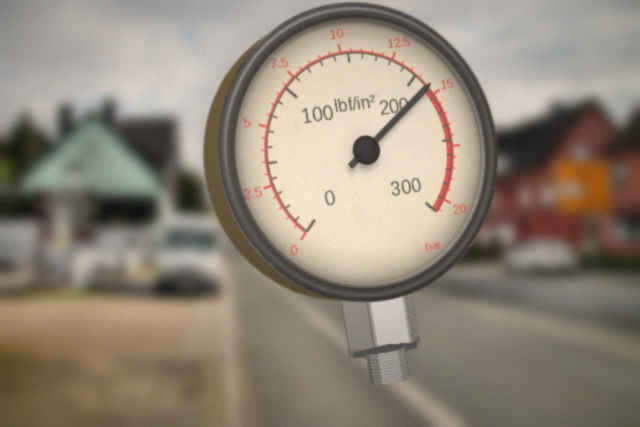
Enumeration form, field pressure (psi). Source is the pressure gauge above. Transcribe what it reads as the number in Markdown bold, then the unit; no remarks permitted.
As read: **210** psi
